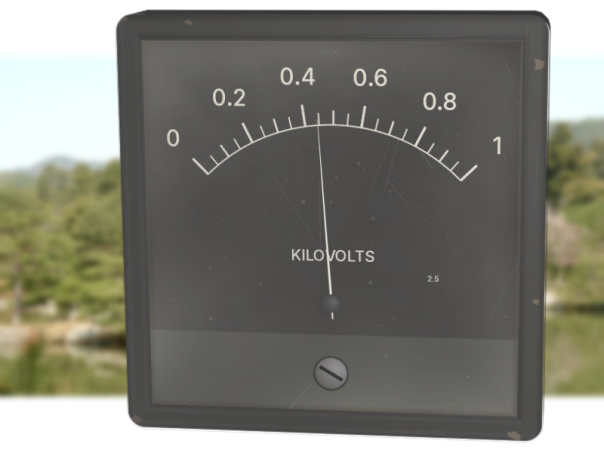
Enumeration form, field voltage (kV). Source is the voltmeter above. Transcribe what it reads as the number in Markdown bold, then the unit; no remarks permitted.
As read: **0.45** kV
